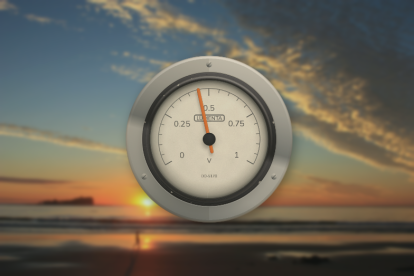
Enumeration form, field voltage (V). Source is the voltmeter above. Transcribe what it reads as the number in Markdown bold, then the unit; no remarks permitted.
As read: **0.45** V
